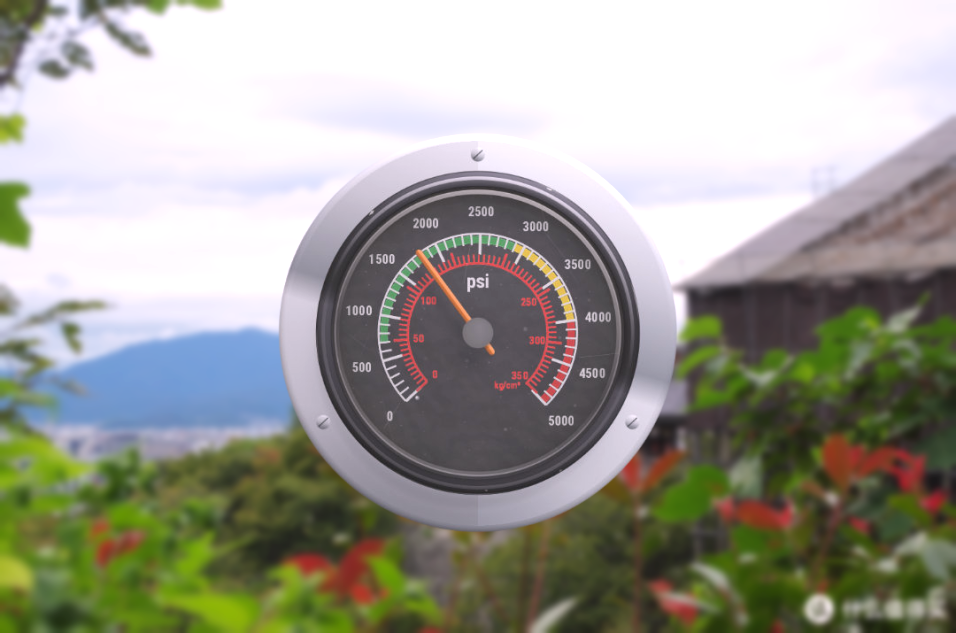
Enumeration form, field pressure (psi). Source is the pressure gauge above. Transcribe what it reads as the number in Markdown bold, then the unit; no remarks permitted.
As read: **1800** psi
